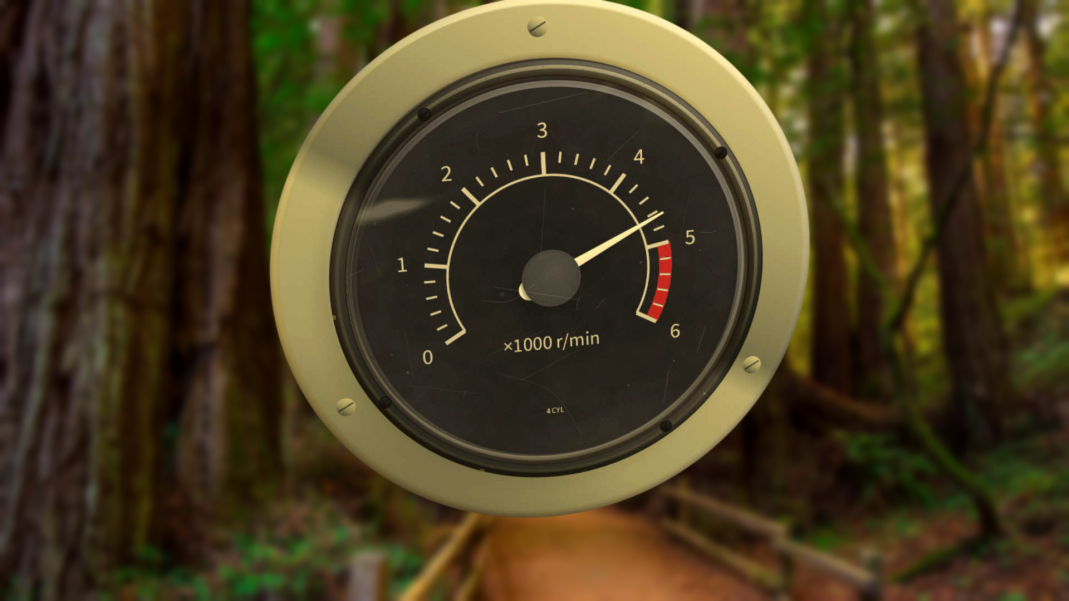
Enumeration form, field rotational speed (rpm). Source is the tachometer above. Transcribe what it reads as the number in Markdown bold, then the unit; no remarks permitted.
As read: **4600** rpm
